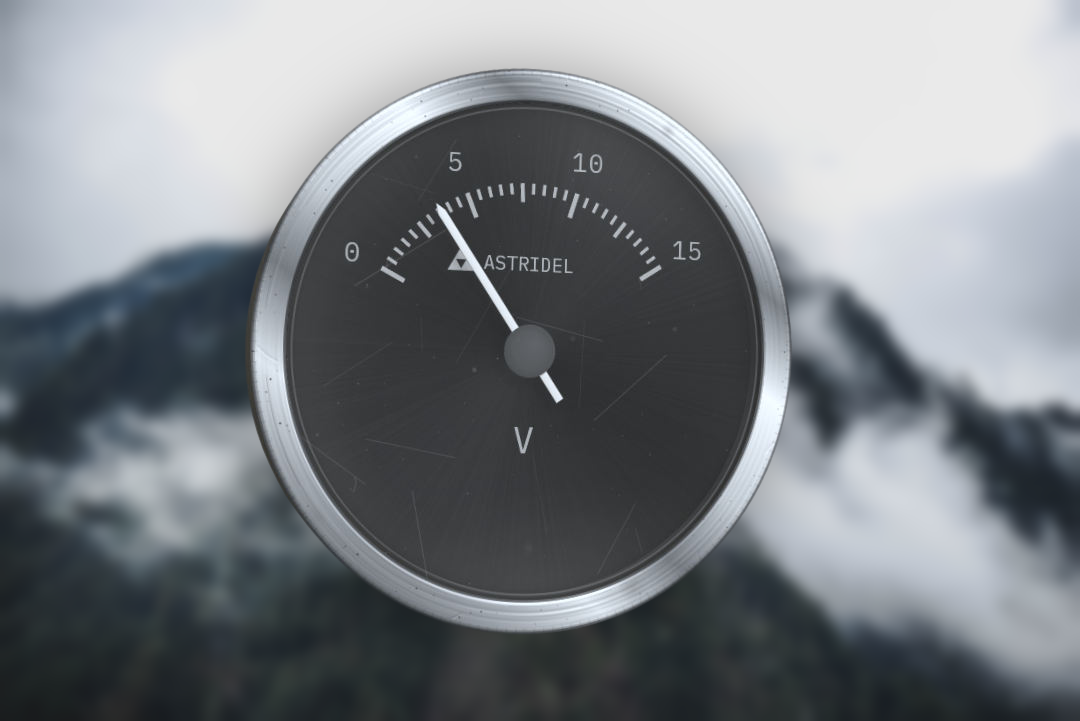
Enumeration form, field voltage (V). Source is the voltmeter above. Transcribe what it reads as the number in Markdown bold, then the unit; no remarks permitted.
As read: **3.5** V
